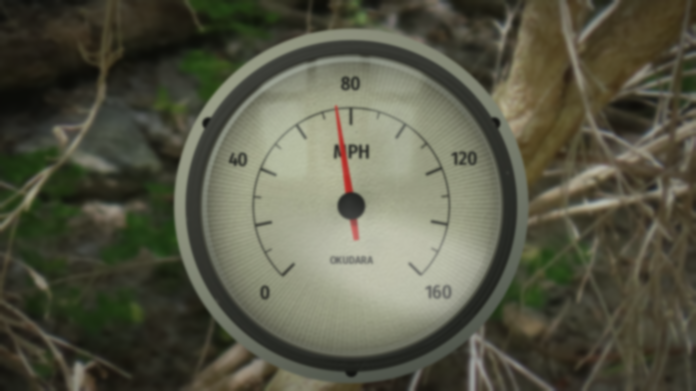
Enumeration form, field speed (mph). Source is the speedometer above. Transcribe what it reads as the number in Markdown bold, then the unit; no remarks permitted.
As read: **75** mph
